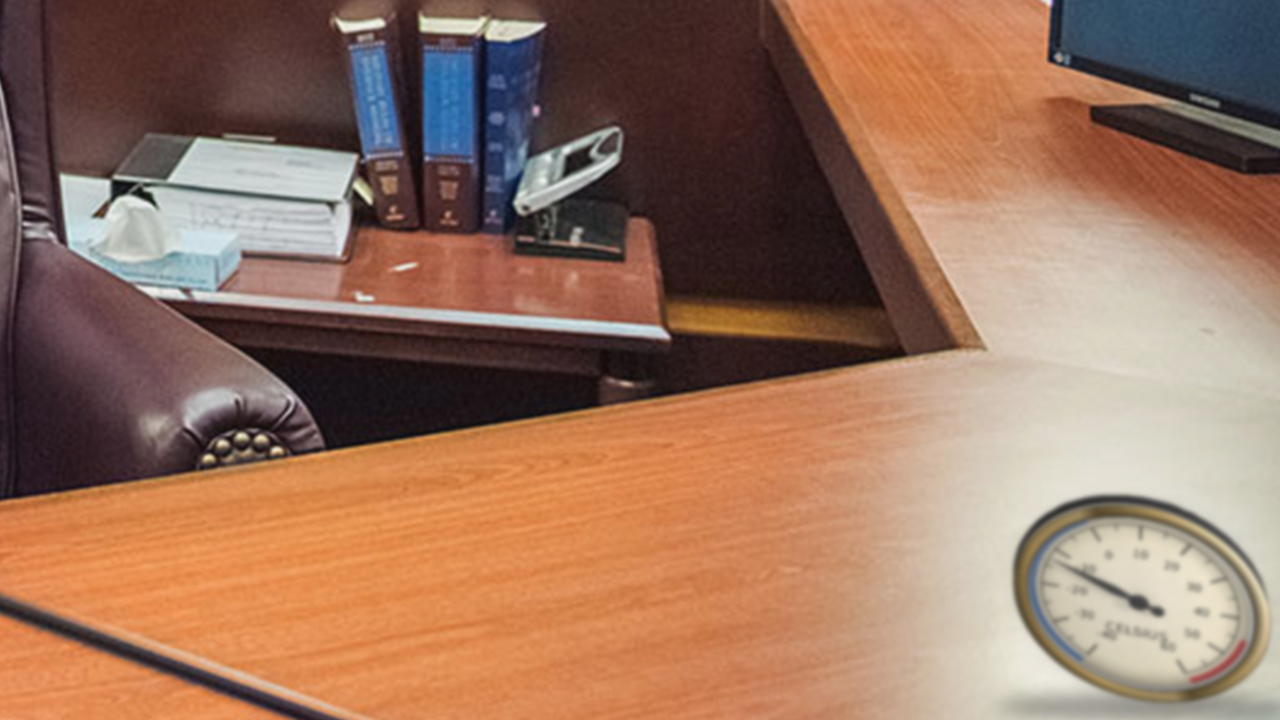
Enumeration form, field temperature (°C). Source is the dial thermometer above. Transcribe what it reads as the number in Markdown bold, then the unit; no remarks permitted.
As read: **-12.5** °C
